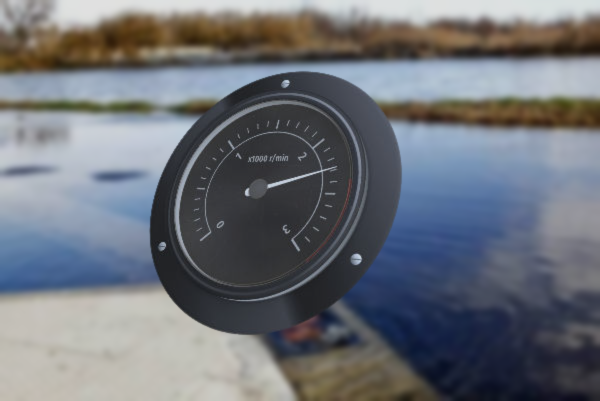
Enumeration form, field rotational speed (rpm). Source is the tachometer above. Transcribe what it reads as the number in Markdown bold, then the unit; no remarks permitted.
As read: **2300** rpm
